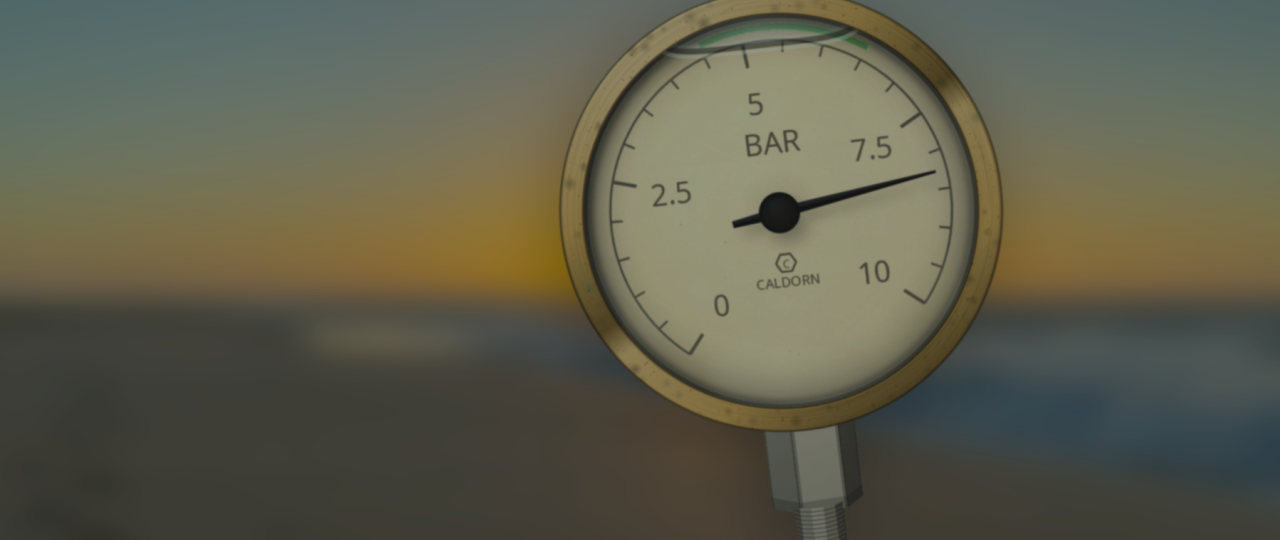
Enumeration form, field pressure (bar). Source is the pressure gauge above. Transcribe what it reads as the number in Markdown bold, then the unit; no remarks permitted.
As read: **8.25** bar
